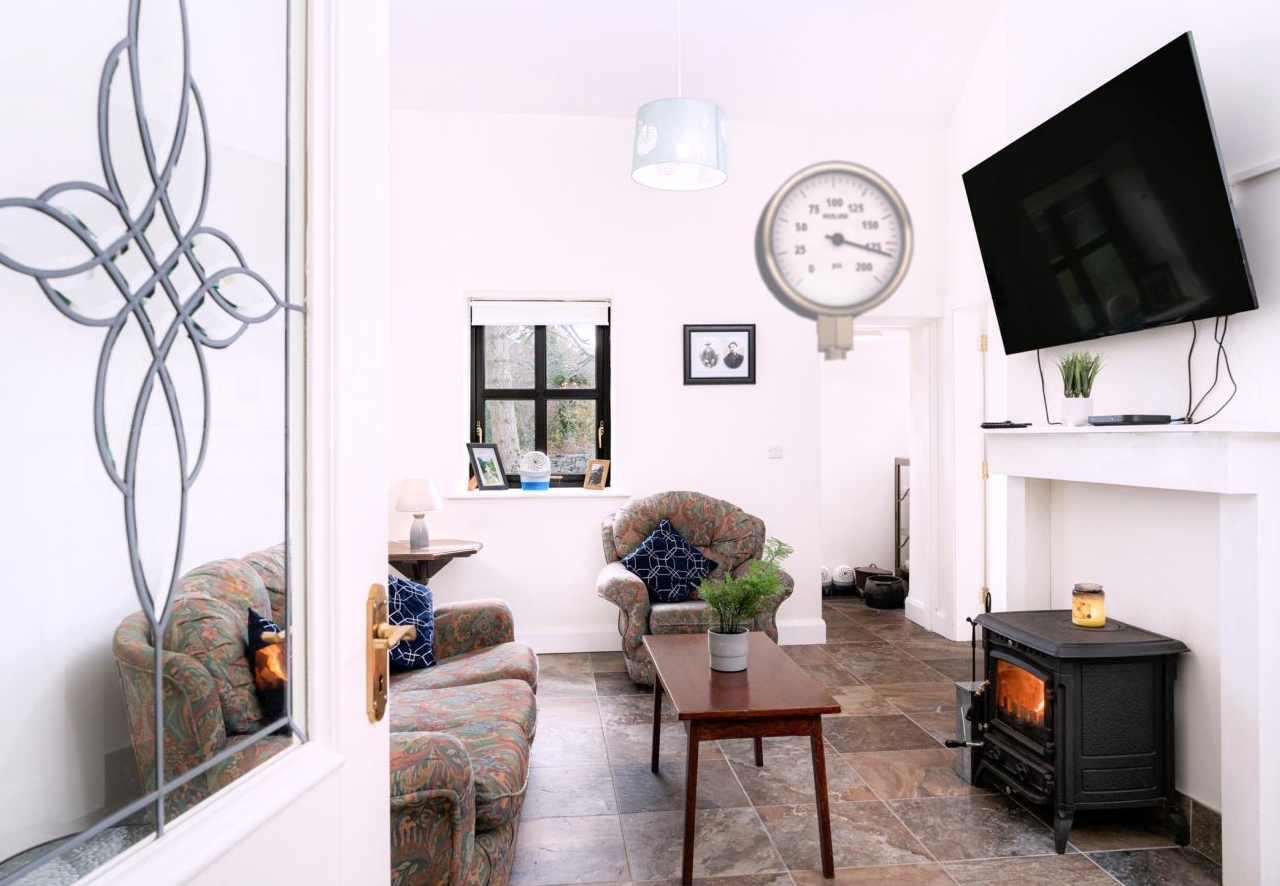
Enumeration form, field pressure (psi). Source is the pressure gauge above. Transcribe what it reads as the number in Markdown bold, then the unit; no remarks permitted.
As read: **180** psi
